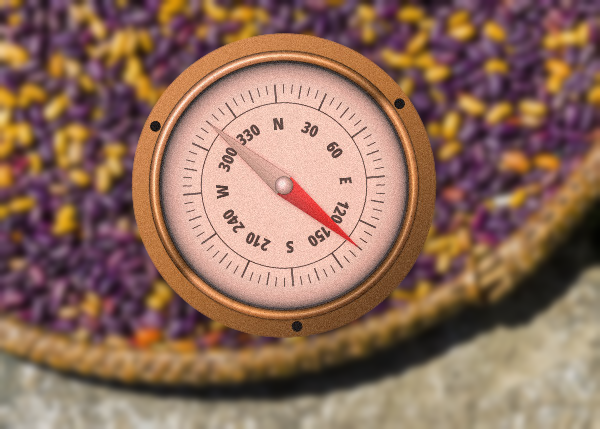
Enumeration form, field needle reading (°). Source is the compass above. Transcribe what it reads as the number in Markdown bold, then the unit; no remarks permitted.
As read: **135** °
